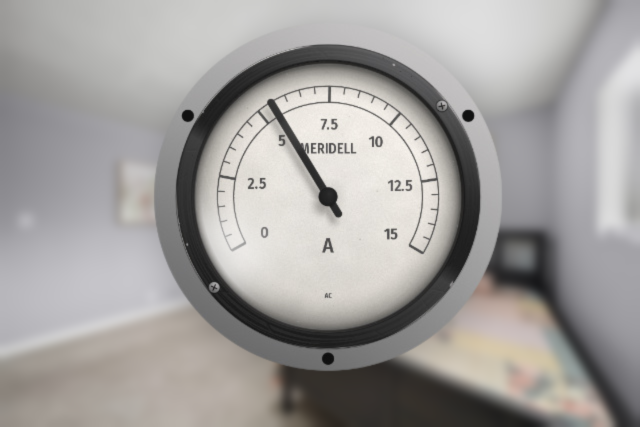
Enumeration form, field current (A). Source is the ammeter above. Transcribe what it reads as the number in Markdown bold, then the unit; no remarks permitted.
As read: **5.5** A
